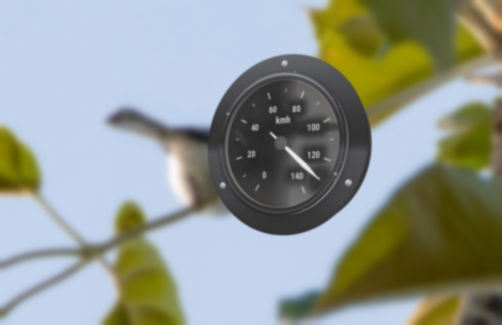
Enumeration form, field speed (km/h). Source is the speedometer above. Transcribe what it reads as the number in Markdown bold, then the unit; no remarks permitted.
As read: **130** km/h
